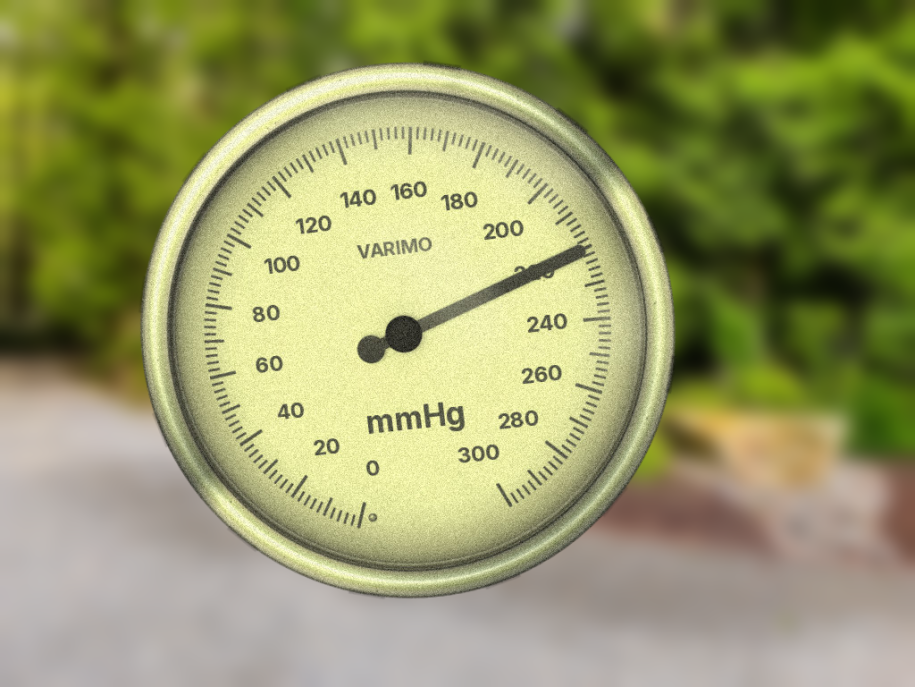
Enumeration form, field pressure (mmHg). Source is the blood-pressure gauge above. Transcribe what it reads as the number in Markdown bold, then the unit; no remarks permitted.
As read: **220** mmHg
